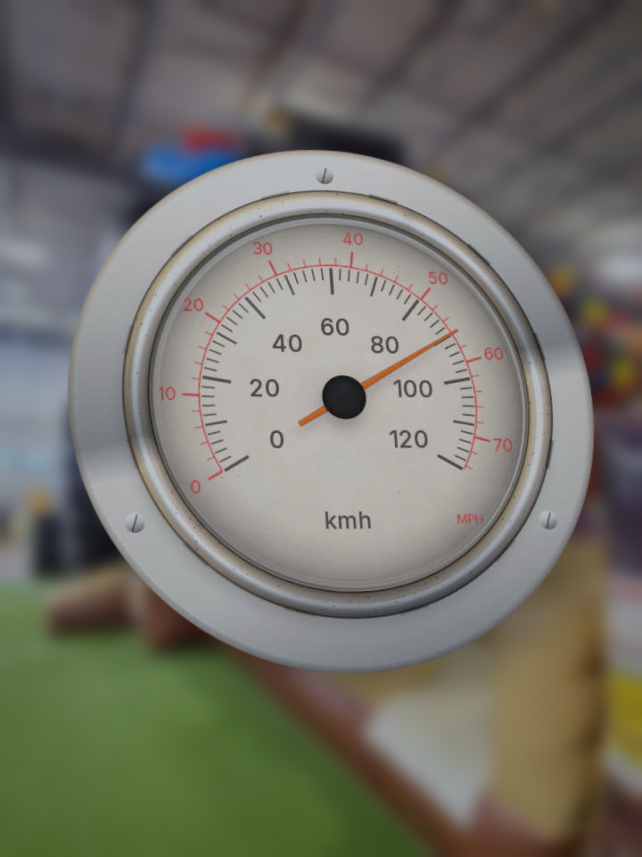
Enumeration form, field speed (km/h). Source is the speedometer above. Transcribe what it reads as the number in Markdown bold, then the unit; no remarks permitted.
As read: **90** km/h
